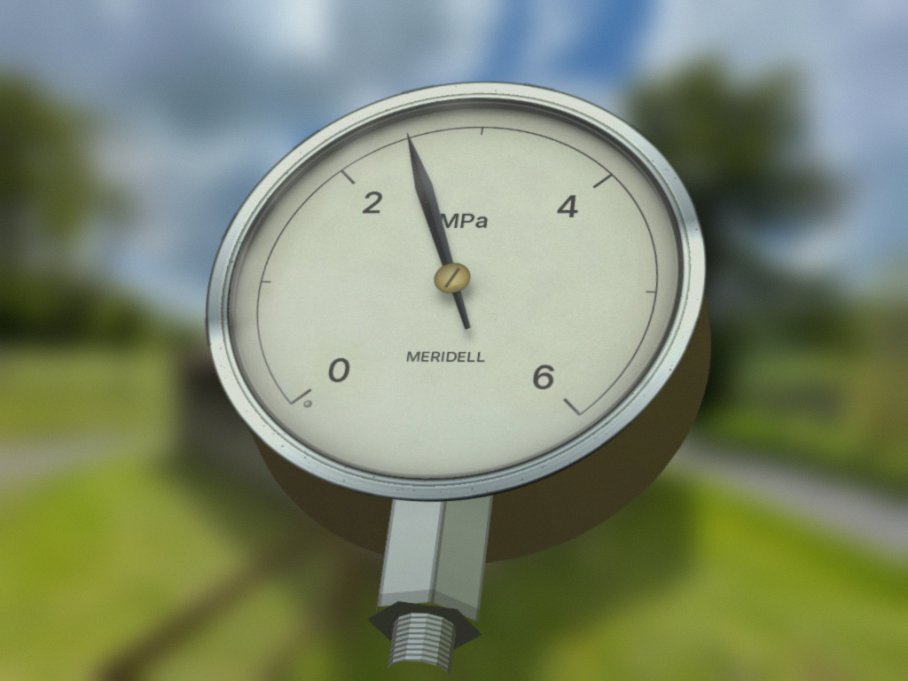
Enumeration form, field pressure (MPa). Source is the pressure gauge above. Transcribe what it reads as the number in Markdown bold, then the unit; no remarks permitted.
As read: **2.5** MPa
